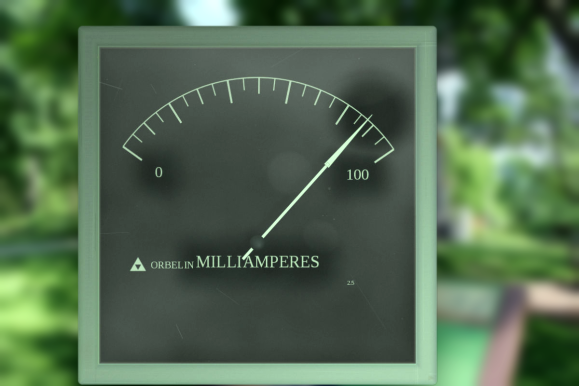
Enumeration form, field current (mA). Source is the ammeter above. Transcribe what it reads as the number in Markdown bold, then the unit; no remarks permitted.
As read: **87.5** mA
